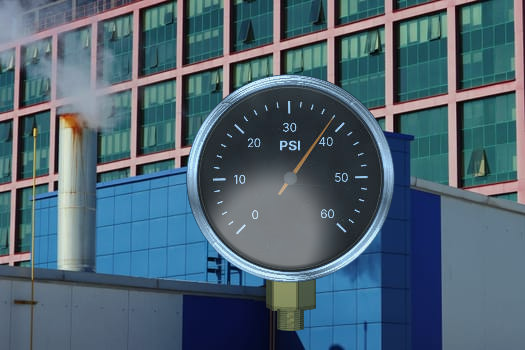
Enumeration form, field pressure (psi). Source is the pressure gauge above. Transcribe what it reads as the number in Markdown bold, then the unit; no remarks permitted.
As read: **38** psi
